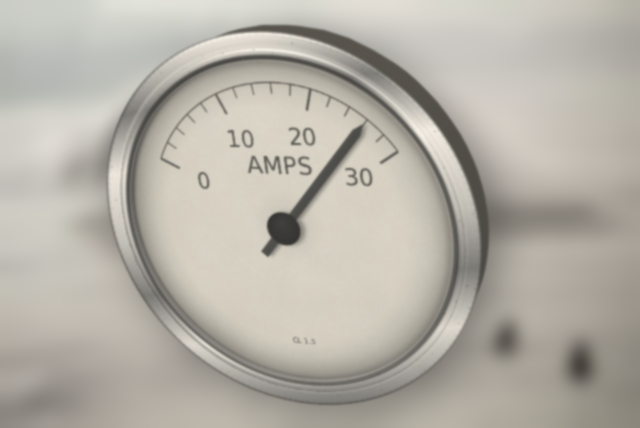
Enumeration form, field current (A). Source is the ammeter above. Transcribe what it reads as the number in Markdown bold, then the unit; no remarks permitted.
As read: **26** A
